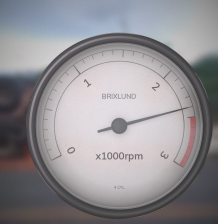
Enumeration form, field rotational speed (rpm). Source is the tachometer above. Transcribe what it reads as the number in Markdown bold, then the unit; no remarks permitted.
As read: **2400** rpm
